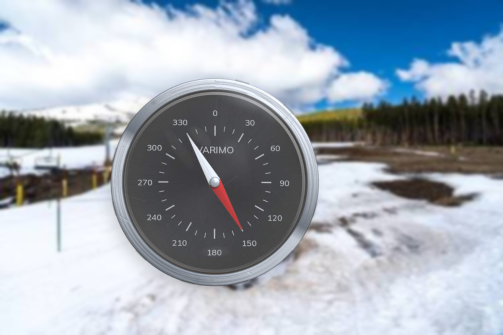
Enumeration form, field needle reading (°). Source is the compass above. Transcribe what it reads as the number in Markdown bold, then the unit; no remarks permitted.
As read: **150** °
